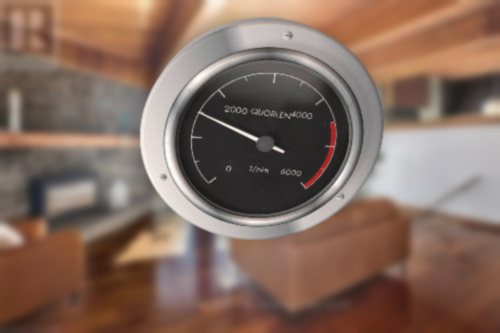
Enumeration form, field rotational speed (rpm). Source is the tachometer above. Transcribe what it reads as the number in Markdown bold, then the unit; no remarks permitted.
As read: **1500** rpm
